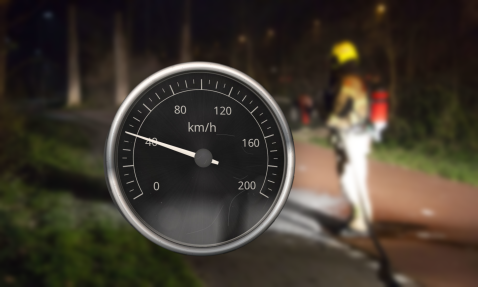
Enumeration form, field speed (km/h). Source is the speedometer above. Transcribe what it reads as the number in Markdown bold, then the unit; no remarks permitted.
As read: **40** km/h
